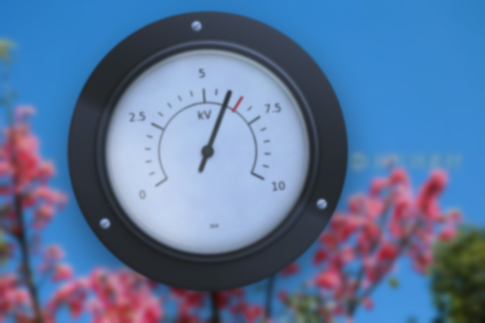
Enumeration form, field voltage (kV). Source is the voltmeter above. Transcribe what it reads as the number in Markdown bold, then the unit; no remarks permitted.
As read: **6** kV
